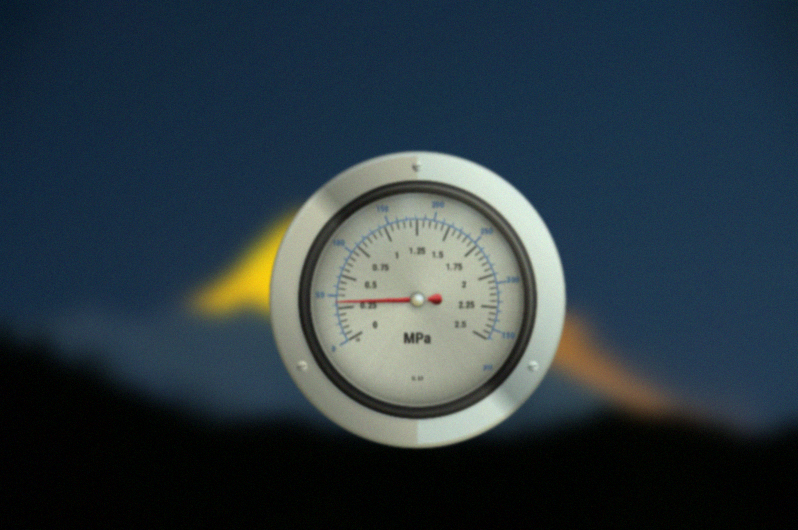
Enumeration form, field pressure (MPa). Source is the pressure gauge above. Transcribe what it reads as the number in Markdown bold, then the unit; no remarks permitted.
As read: **0.3** MPa
